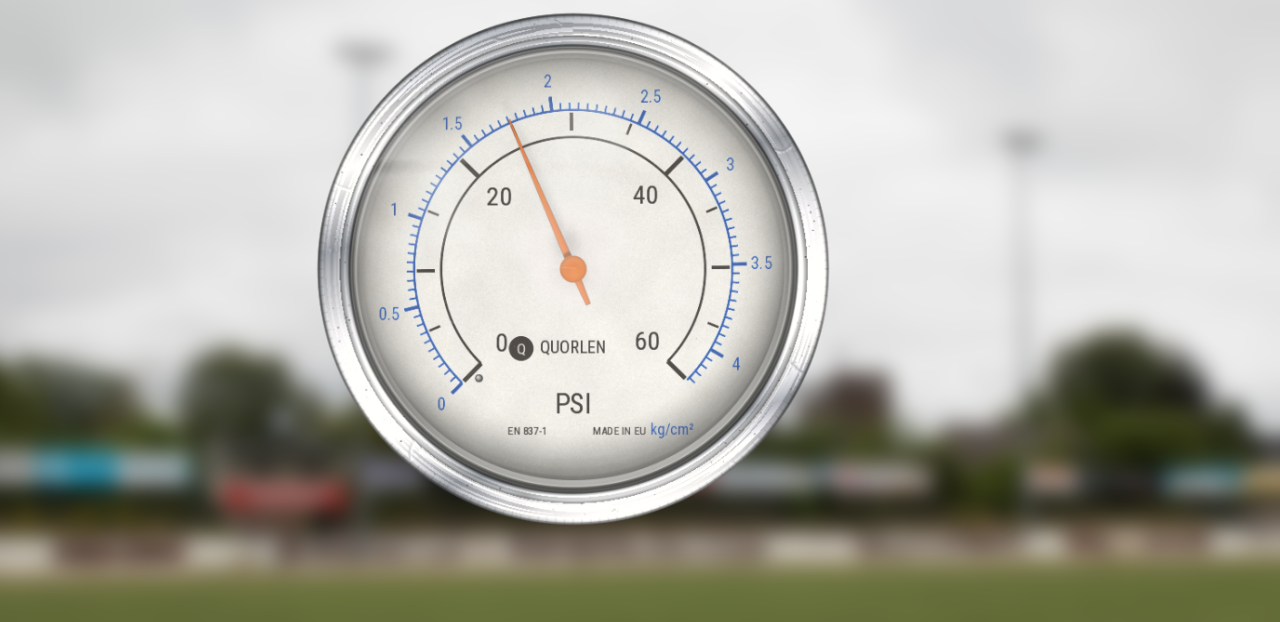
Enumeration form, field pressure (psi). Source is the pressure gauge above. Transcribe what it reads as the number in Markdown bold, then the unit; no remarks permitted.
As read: **25** psi
